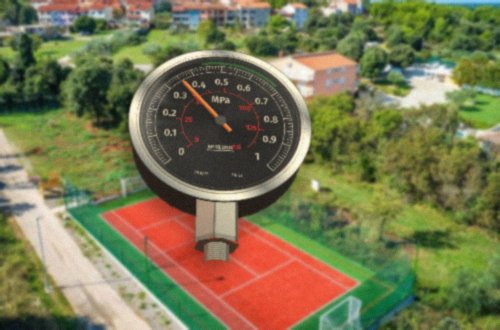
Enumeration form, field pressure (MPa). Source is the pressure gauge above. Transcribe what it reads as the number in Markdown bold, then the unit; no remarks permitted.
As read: **0.35** MPa
